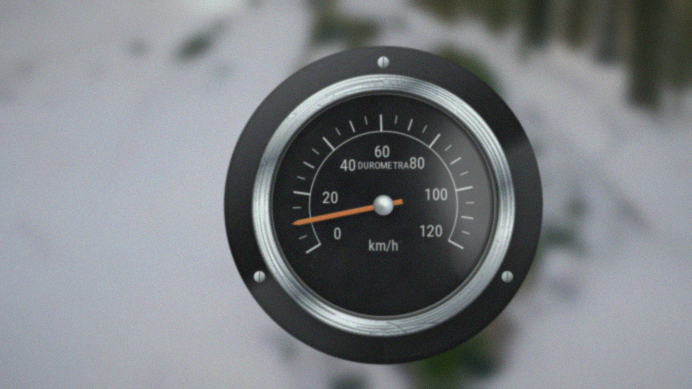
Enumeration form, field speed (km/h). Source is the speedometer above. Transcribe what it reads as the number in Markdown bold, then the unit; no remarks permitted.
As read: **10** km/h
